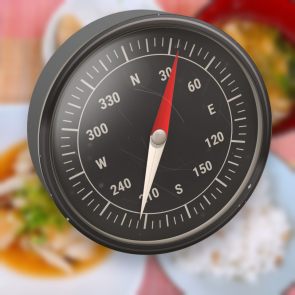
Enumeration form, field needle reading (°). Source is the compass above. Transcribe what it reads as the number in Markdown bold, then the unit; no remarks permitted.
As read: **35** °
